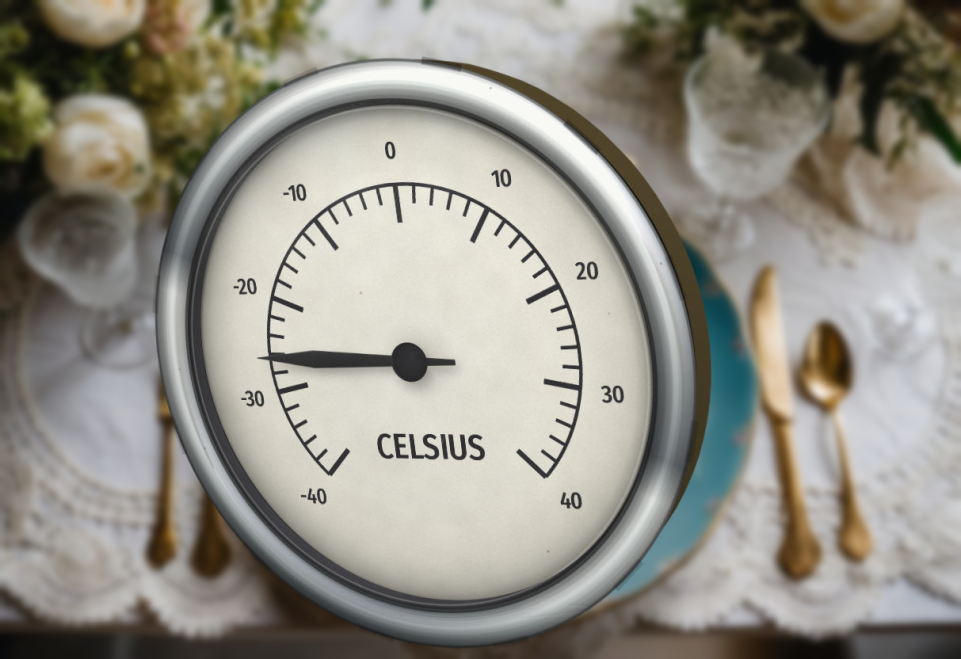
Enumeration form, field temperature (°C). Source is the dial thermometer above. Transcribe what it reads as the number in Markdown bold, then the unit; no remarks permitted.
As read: **-26** °C
